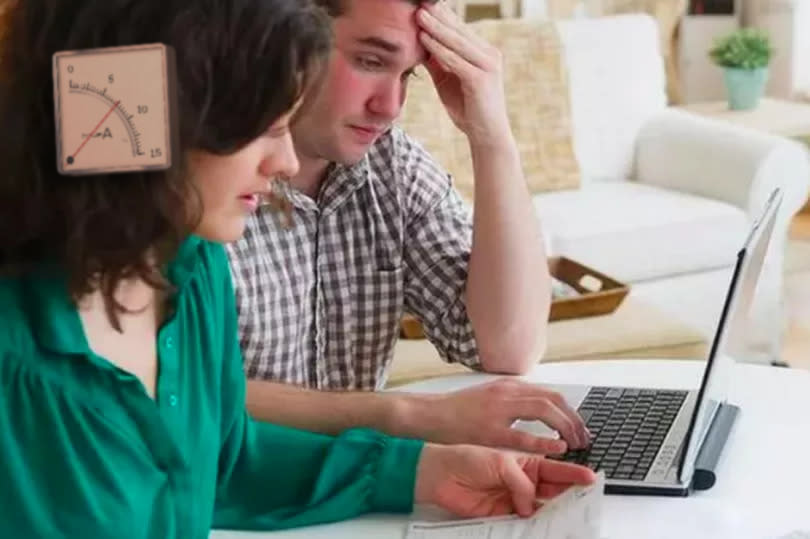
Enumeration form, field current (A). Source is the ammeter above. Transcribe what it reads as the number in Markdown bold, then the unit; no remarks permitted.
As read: **7.5** A
